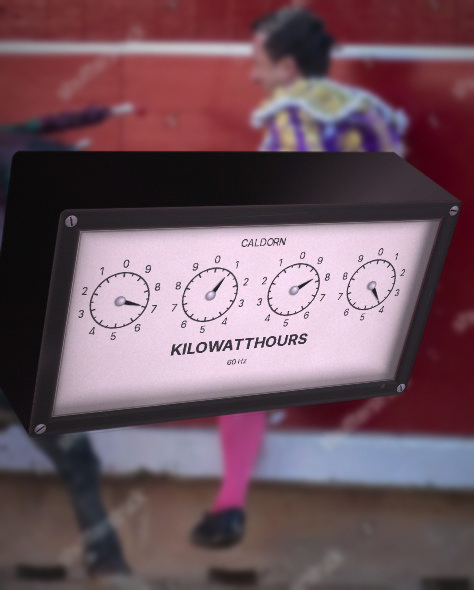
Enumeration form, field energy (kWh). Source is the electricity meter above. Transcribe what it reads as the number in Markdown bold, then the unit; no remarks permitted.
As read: **7084** kWh
